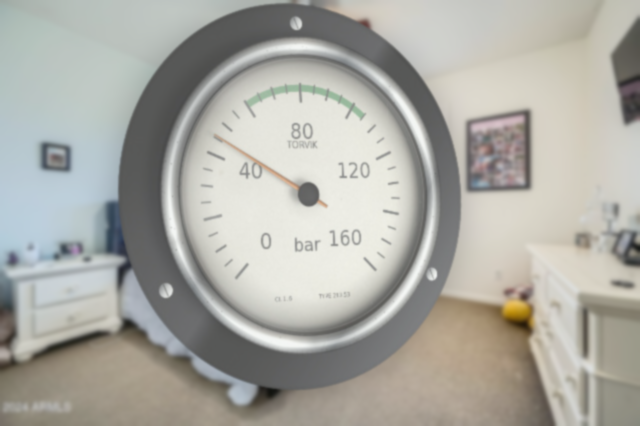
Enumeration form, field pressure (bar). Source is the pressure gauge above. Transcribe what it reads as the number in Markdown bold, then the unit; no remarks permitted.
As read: **45** bar
